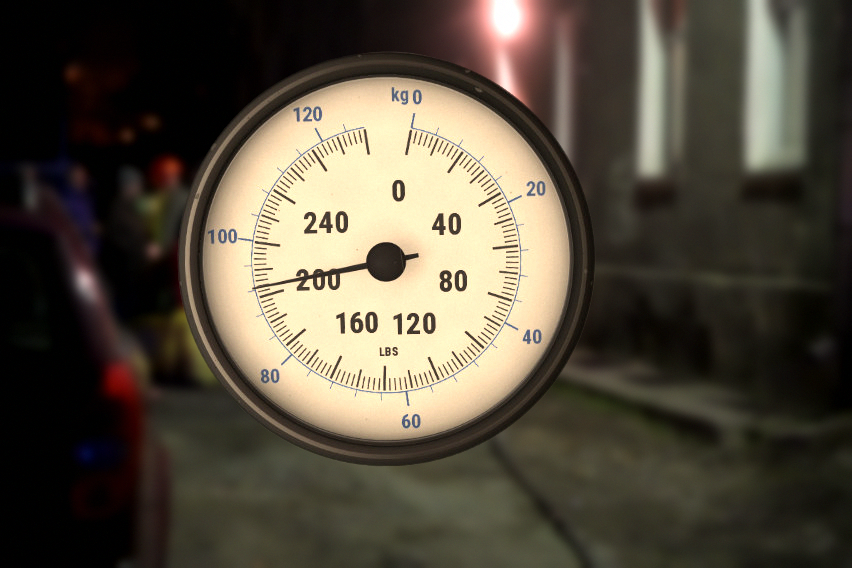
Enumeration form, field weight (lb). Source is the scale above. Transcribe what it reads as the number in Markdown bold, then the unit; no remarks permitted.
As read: **204** lb
